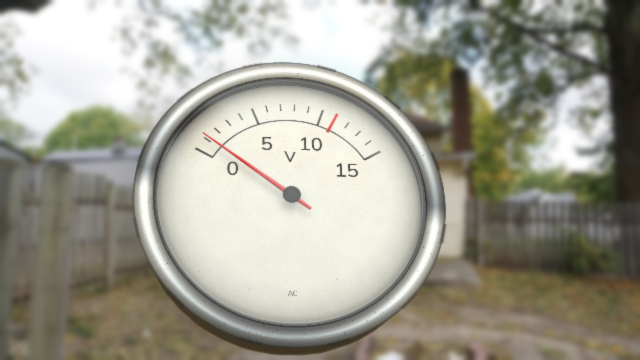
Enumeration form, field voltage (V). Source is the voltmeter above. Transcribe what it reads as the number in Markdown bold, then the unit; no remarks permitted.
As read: **1** V
